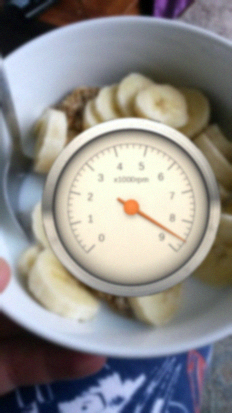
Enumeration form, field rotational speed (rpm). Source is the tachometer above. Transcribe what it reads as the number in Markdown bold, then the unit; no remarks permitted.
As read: **8600** rpm
